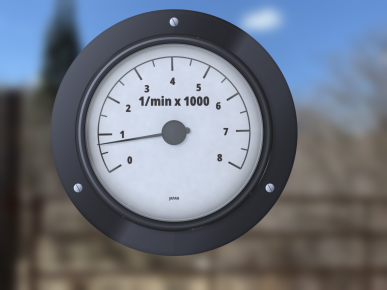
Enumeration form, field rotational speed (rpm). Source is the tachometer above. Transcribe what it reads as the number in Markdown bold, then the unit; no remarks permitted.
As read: **750** rpm
